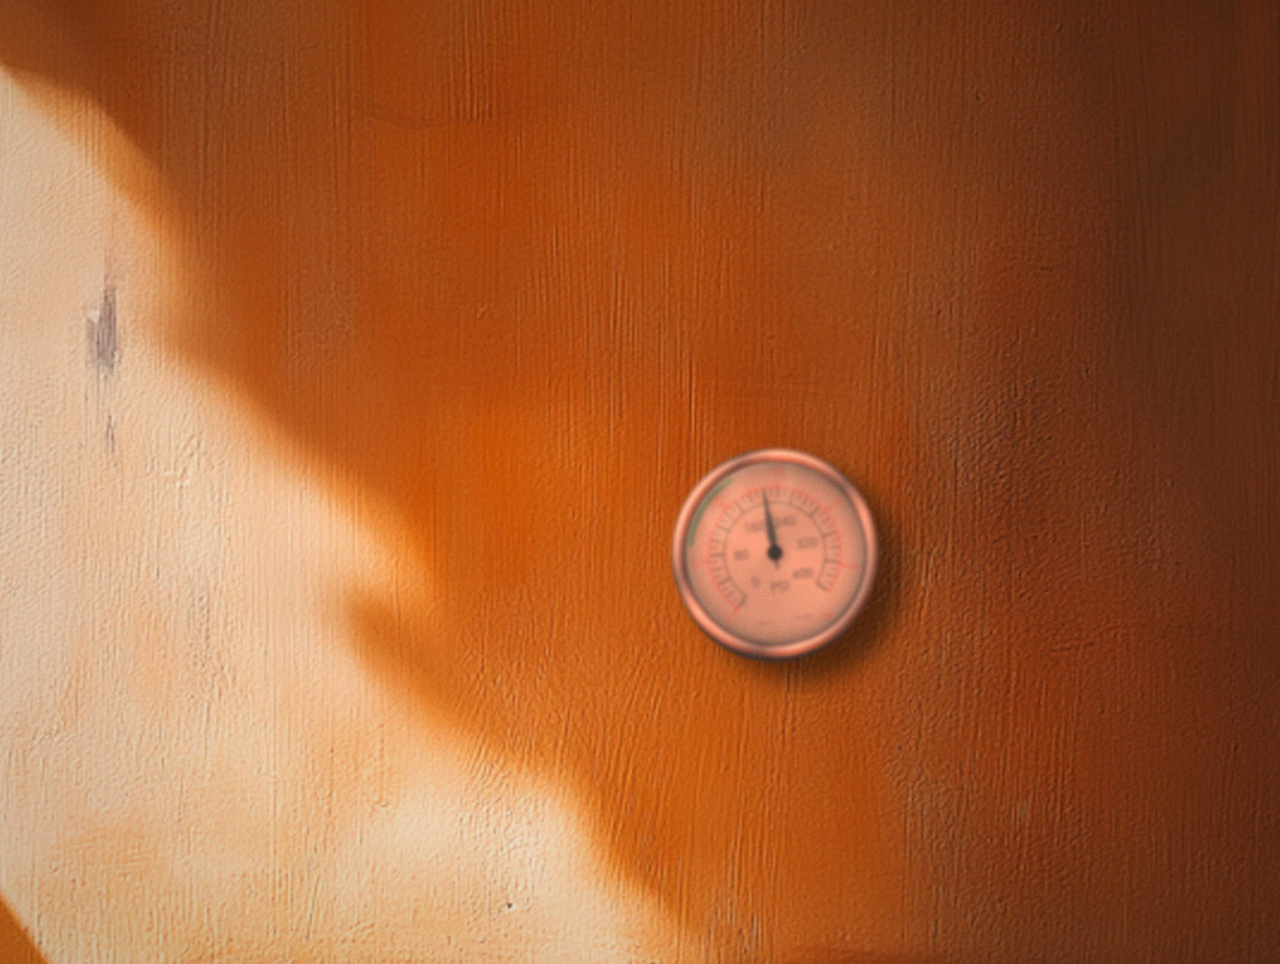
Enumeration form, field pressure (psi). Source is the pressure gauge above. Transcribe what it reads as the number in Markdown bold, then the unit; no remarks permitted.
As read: **200** psi
